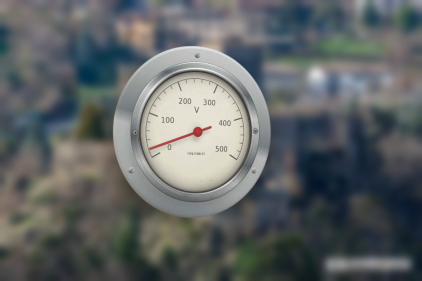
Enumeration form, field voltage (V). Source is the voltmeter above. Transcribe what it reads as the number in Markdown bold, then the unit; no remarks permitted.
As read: **20** V
